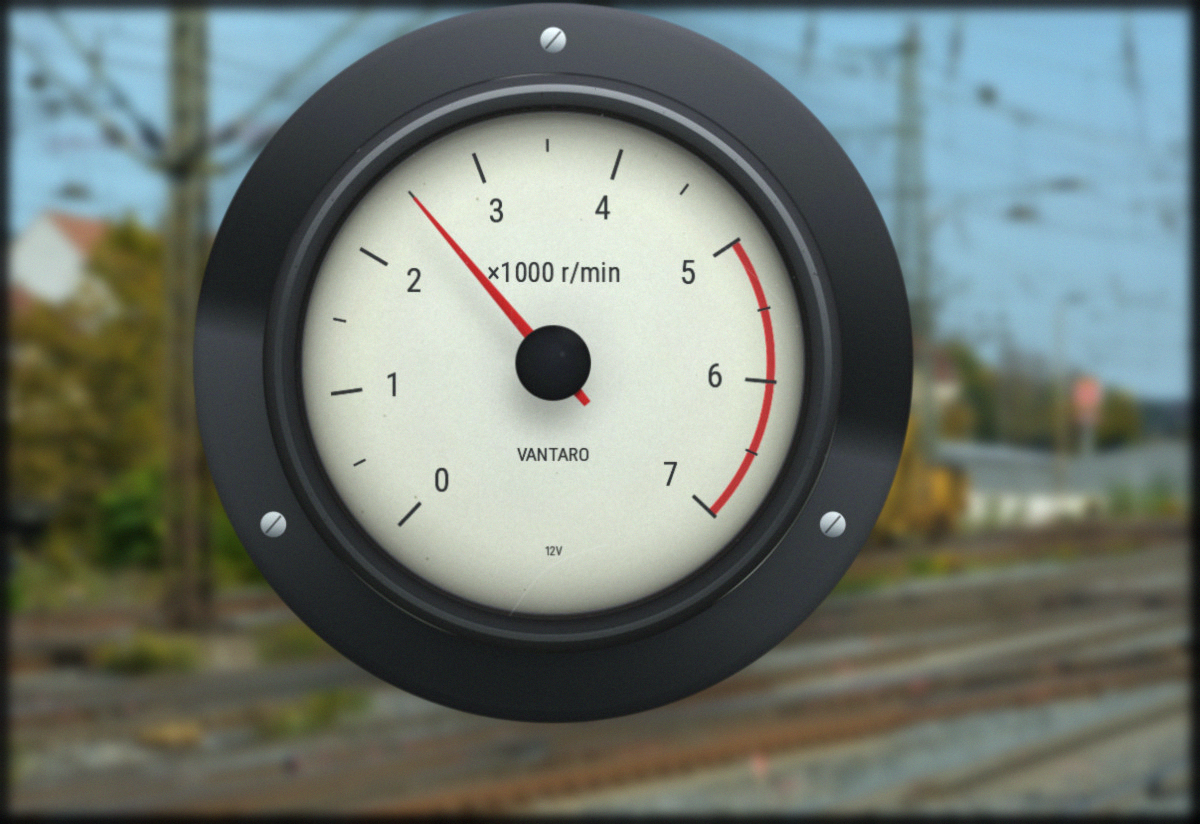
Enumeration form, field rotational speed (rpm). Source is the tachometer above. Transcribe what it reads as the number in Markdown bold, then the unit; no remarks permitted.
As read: **2500** rpm
